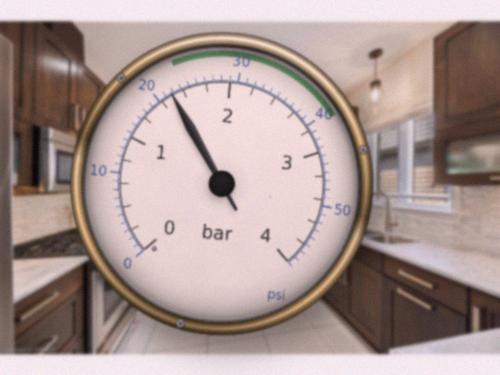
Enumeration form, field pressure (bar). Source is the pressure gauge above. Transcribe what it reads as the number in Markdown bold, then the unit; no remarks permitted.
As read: **1.5** bar
